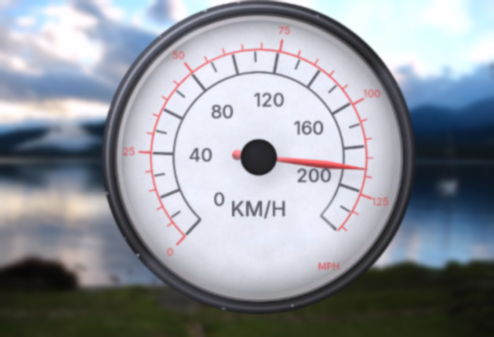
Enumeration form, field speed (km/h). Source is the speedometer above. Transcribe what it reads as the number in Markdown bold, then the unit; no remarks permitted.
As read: **190** km/h
